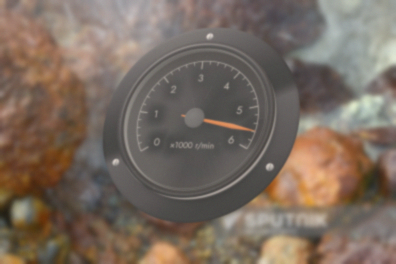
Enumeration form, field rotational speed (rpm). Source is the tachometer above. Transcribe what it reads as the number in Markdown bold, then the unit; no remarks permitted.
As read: **5600** rpm
